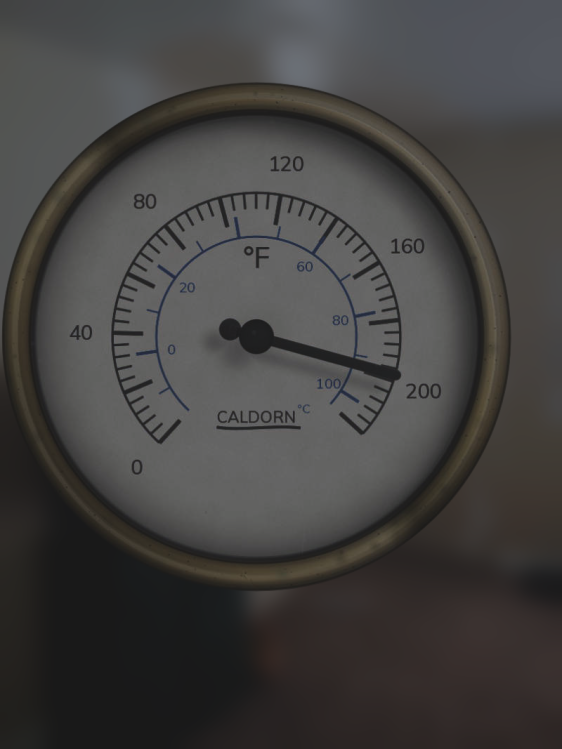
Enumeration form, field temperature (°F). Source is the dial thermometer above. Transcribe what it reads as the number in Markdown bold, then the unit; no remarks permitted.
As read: **198** °F
